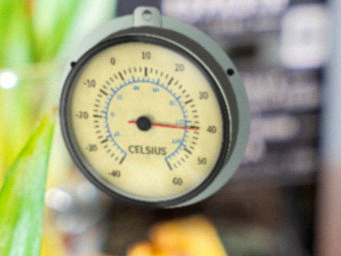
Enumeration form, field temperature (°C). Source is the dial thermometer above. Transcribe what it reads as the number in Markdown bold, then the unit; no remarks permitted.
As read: **40** °C
